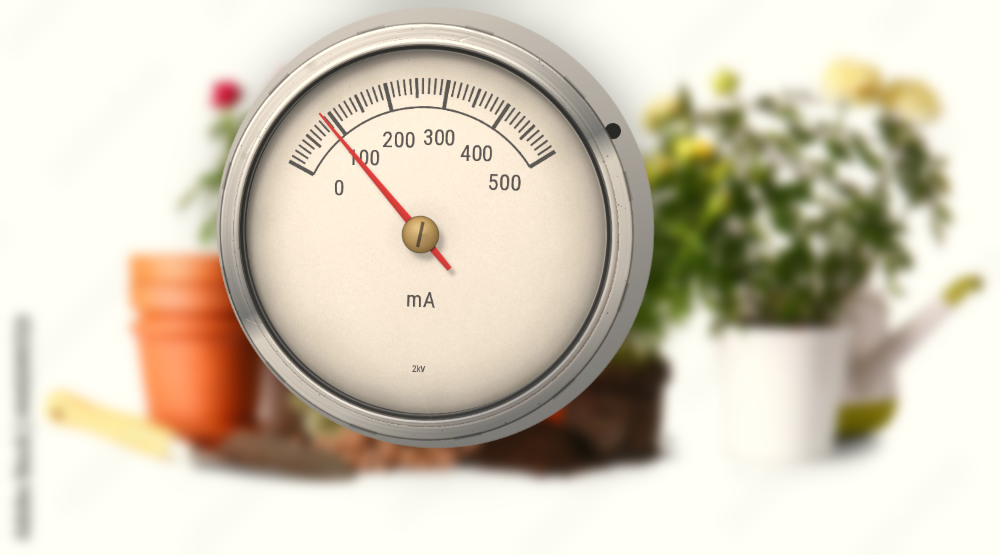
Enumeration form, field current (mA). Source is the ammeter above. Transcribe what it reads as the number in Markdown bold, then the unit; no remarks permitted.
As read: **90** mA
